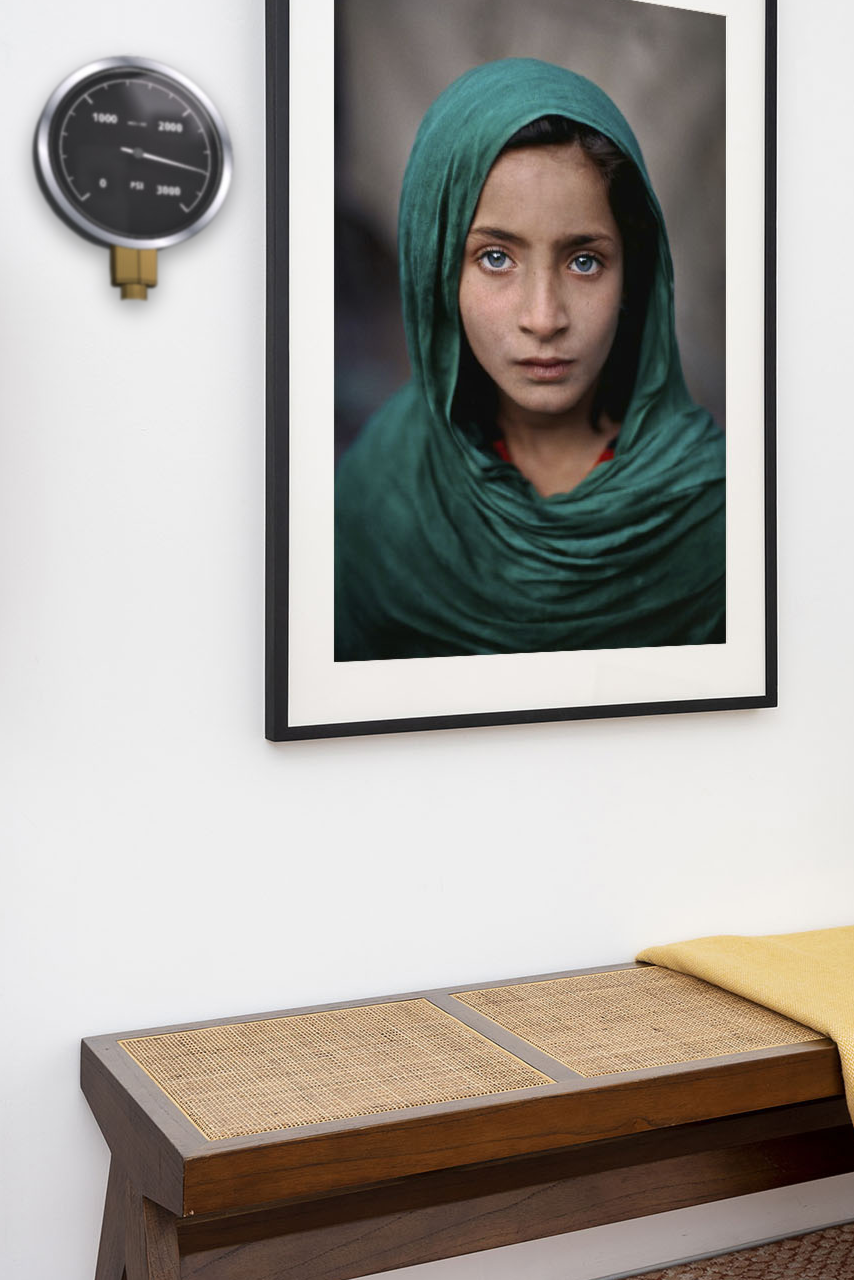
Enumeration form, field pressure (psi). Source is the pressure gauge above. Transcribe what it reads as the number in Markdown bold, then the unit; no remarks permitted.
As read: **2600** psi
